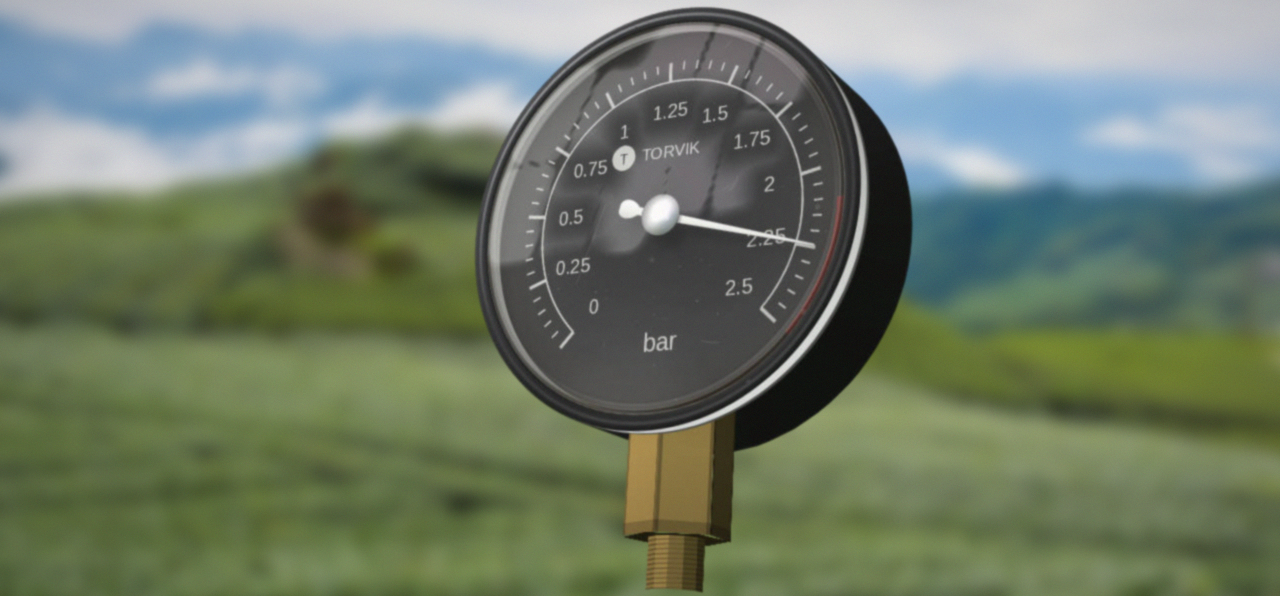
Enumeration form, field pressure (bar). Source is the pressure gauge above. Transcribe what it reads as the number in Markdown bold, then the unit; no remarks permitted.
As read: **2.25** bar
